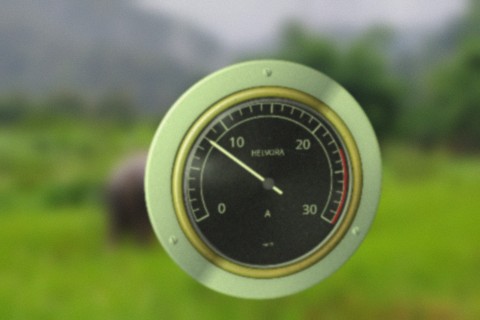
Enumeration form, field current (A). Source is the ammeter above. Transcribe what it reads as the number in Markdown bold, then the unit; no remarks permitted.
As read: **8** A
